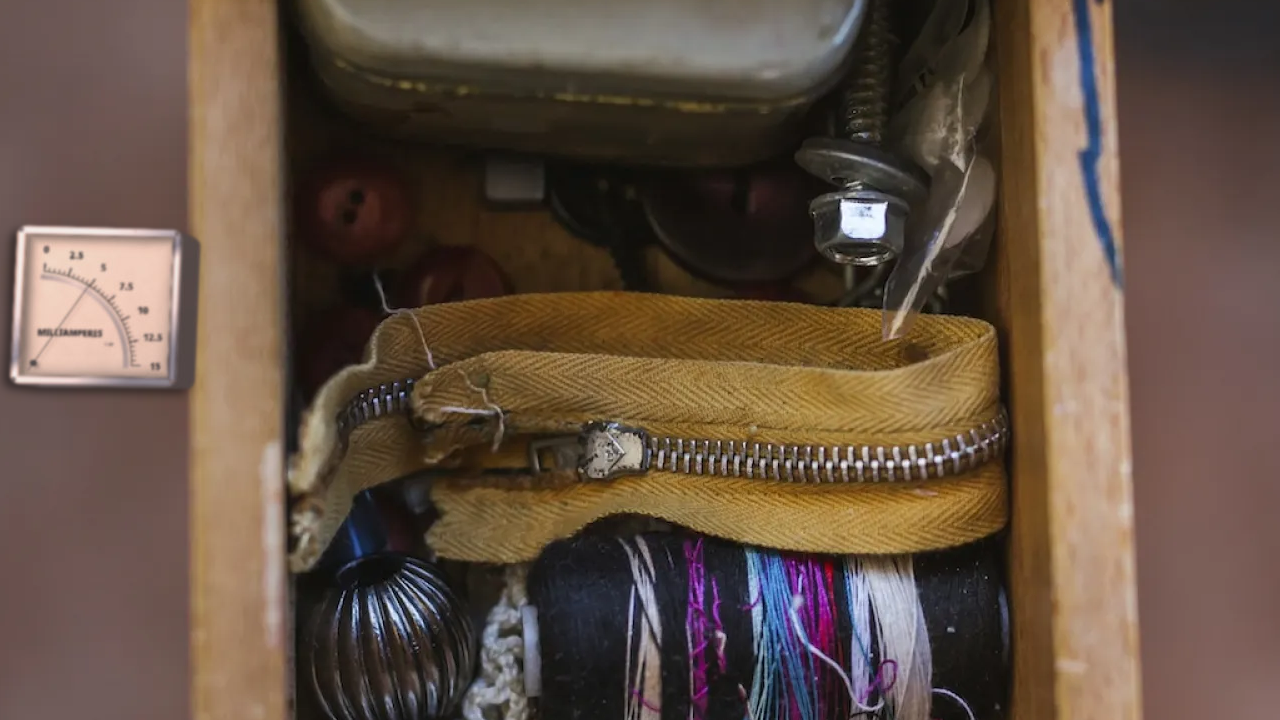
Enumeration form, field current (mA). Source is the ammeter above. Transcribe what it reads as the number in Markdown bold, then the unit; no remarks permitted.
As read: **5** mA
